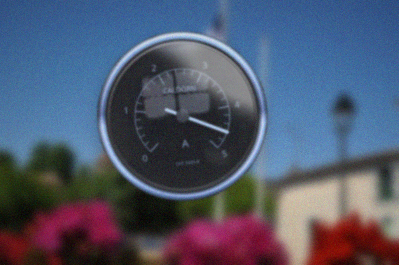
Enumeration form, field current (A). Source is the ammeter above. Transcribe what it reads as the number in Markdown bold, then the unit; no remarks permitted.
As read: **4.6** A
